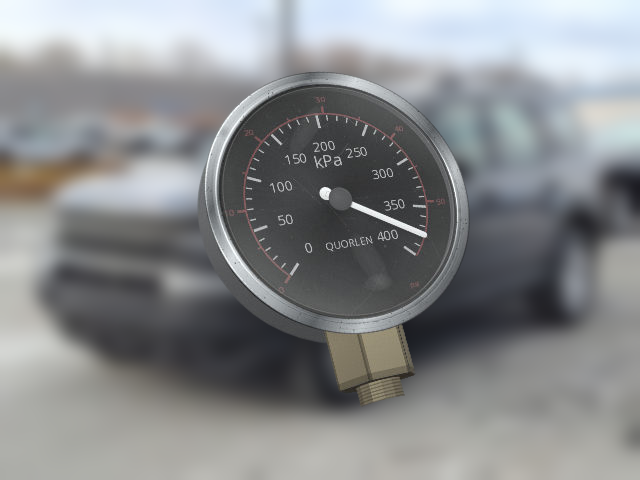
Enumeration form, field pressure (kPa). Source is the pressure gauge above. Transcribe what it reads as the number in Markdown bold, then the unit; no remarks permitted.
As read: **380** kPa
